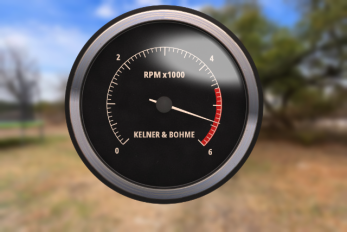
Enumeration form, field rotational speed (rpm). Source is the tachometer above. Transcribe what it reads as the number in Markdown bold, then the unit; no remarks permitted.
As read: **5400** rpm
